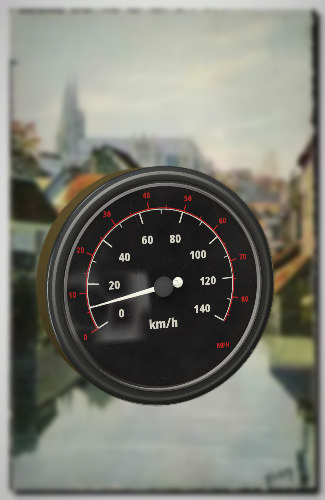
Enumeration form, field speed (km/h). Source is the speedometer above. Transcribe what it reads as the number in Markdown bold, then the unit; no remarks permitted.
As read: **10** km/h
